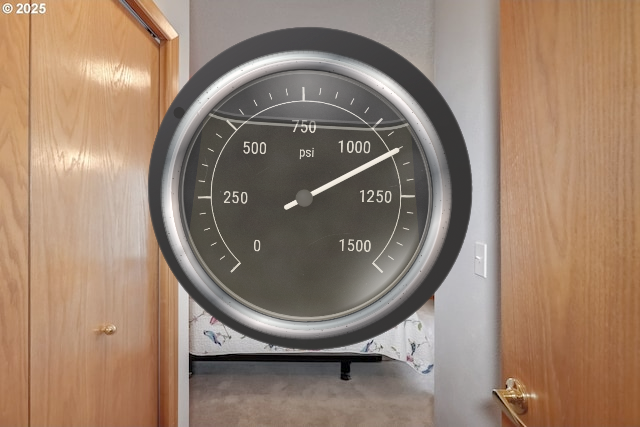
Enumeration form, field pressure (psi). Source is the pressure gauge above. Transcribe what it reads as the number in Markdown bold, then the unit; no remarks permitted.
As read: **1100** psi
